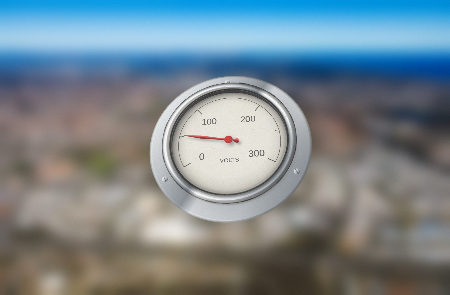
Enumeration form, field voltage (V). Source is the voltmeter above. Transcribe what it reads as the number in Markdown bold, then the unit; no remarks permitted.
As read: **50** V
